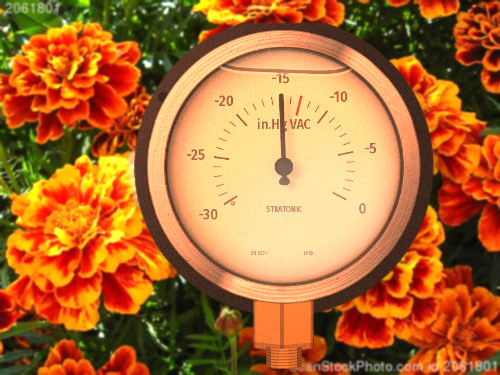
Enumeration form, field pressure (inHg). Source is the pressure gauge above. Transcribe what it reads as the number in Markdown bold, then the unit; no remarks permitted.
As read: **-15** inHg
